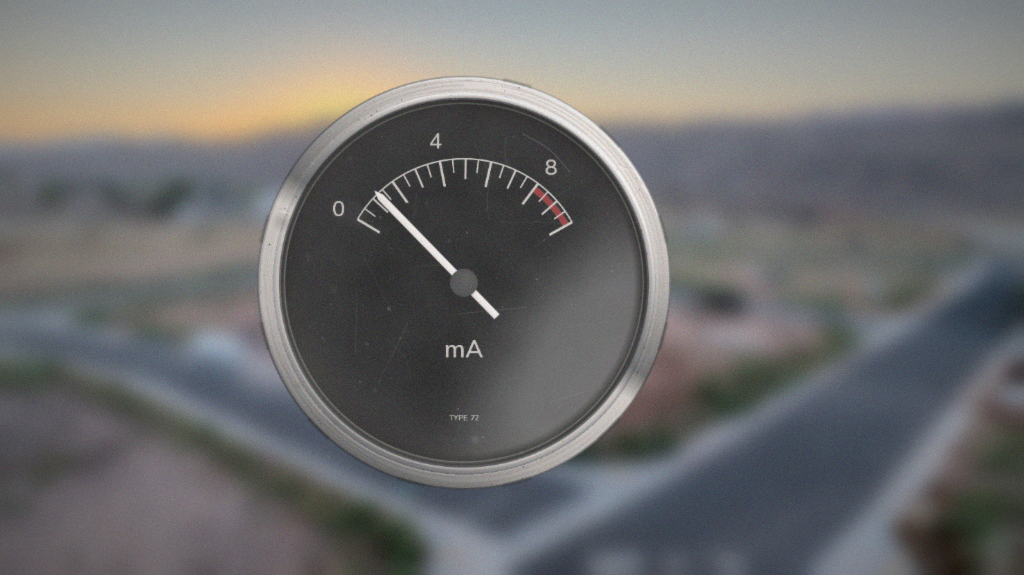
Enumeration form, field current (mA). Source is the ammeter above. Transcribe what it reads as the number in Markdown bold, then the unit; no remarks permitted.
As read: **1.25** mA
